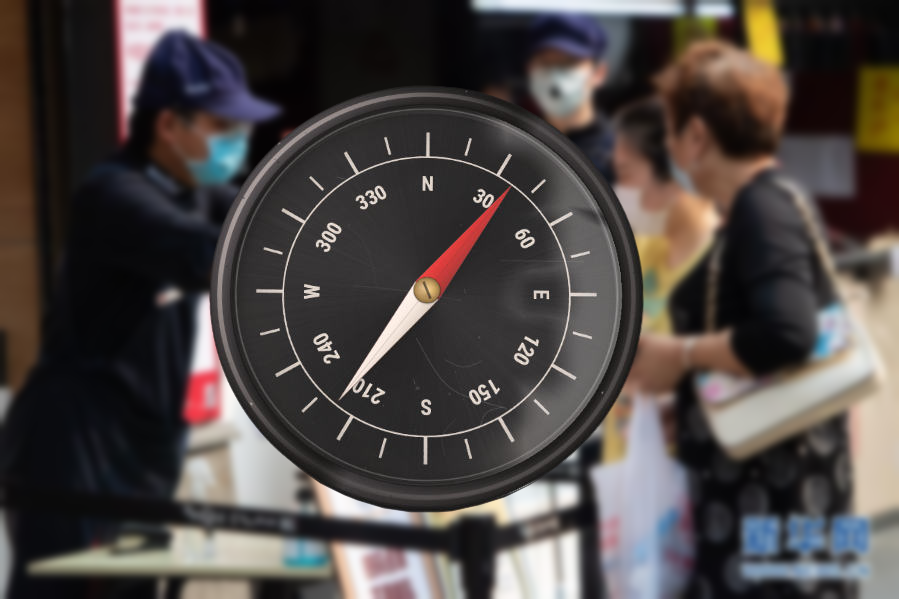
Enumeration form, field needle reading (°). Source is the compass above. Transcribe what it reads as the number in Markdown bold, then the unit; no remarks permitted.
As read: **37.5** °
